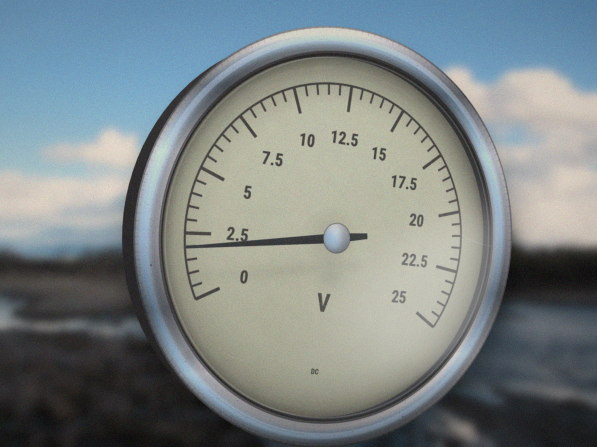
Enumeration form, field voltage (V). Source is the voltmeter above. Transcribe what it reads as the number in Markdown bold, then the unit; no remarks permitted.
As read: **2** V
